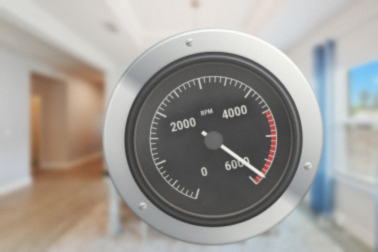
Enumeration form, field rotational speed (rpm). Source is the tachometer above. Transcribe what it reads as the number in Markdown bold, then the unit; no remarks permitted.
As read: **5800** rpm
